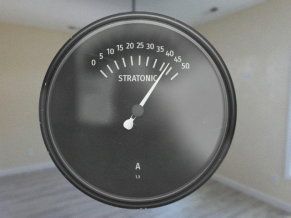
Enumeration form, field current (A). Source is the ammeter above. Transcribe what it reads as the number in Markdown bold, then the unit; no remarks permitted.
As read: **42.5** A
